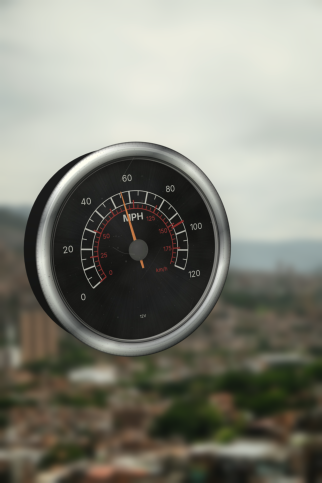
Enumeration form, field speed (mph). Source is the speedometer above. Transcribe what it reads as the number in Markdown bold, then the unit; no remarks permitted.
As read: **55** mph
